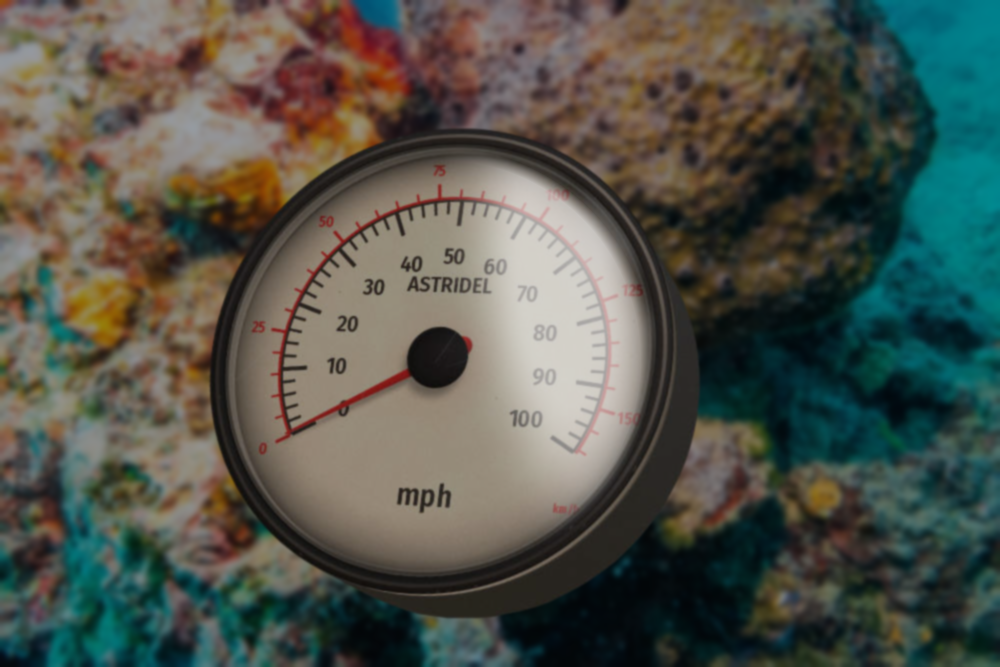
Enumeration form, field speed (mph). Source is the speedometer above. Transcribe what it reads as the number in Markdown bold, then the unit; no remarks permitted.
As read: **0** mph
